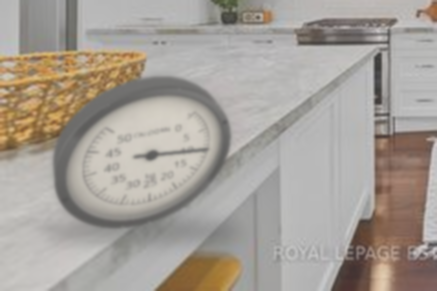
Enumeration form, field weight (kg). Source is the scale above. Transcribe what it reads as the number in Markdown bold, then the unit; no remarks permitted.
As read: **10** kg
